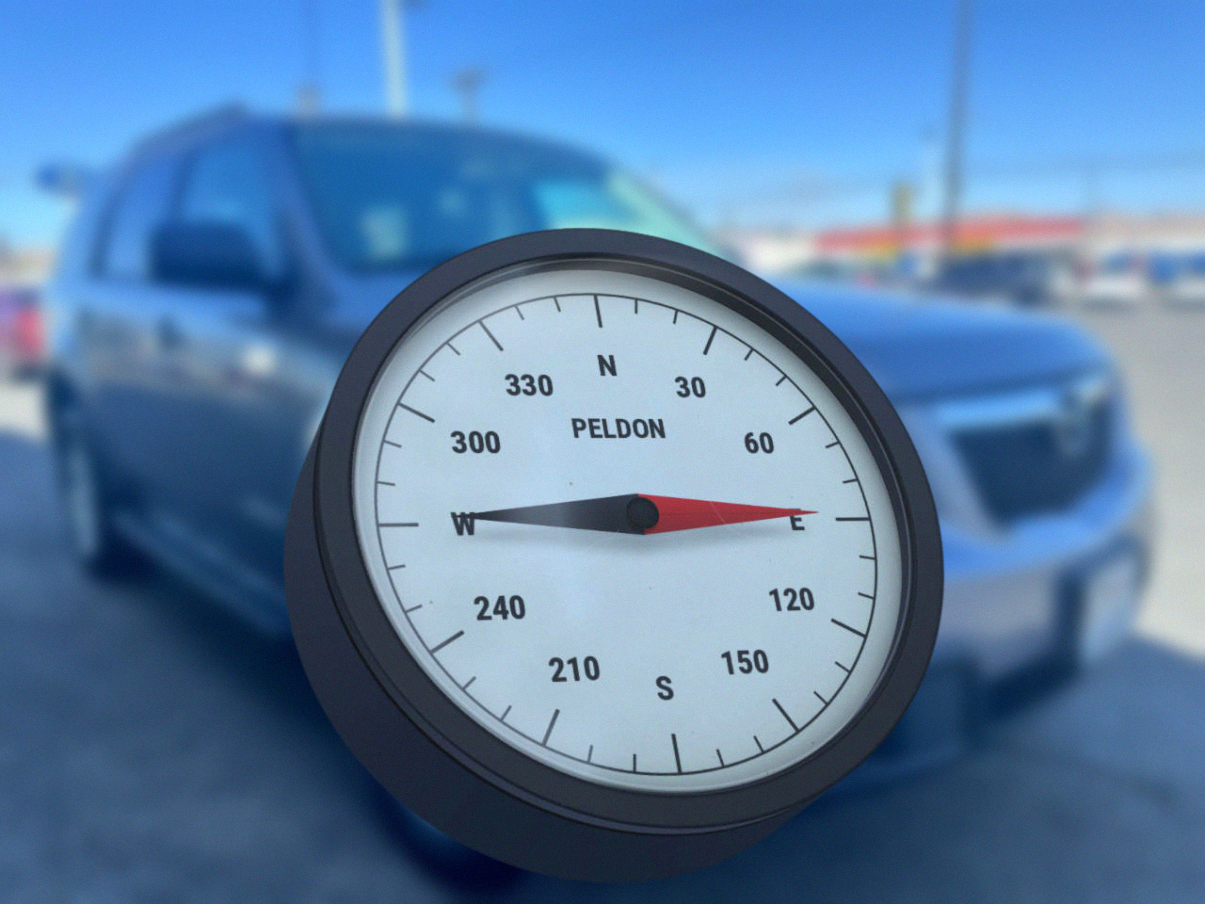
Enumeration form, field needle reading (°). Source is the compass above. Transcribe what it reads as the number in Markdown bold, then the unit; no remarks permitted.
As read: **90** °
